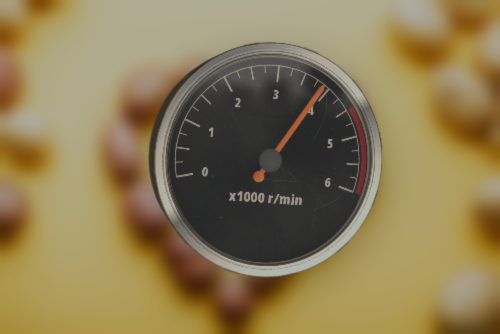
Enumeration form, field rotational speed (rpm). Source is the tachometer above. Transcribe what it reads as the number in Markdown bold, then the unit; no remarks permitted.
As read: **3875** rpm
